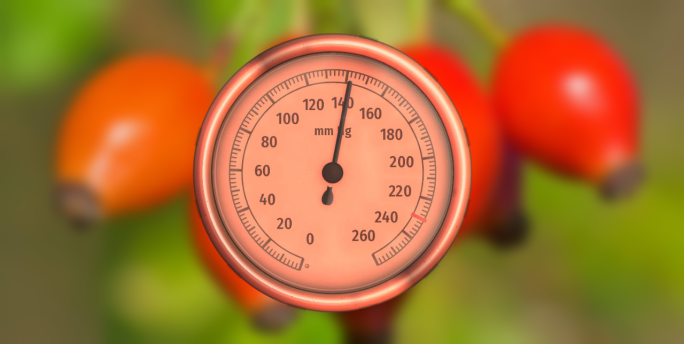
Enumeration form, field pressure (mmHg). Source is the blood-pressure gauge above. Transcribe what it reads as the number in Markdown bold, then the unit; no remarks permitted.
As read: **142** mmHg
